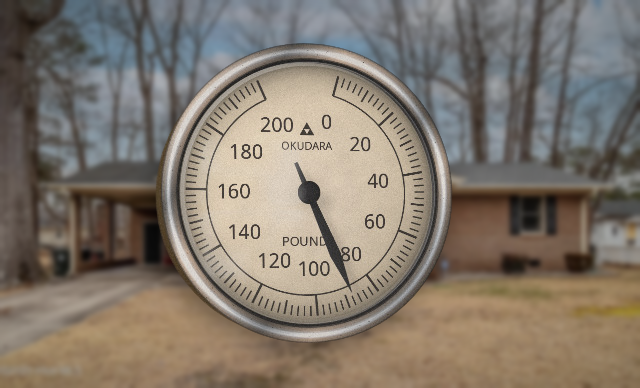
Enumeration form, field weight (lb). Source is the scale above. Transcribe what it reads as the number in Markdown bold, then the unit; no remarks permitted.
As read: **88** lb
